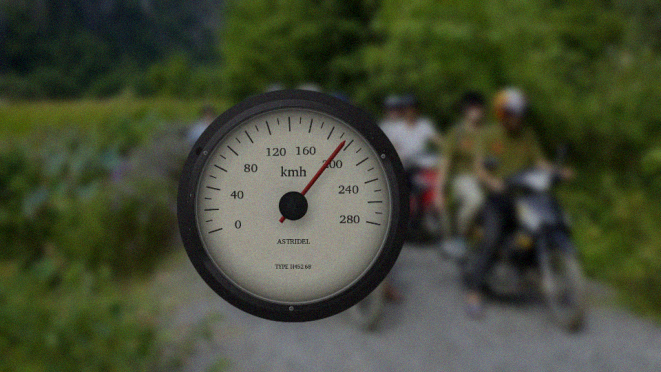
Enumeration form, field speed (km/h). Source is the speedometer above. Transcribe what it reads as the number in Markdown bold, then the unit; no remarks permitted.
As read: **195** km/h
